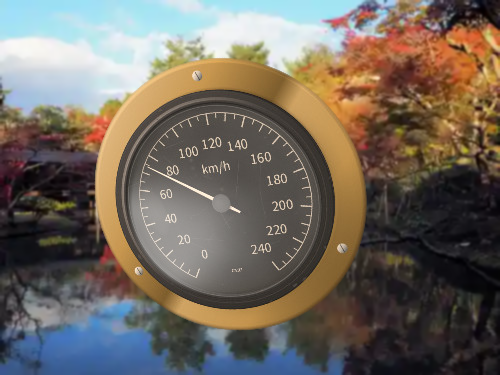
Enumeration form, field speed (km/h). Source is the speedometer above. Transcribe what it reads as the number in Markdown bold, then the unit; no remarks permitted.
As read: **75** km/h
